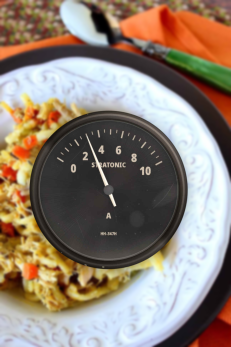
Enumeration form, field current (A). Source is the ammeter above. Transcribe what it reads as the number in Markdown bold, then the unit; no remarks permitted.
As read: **3** A
